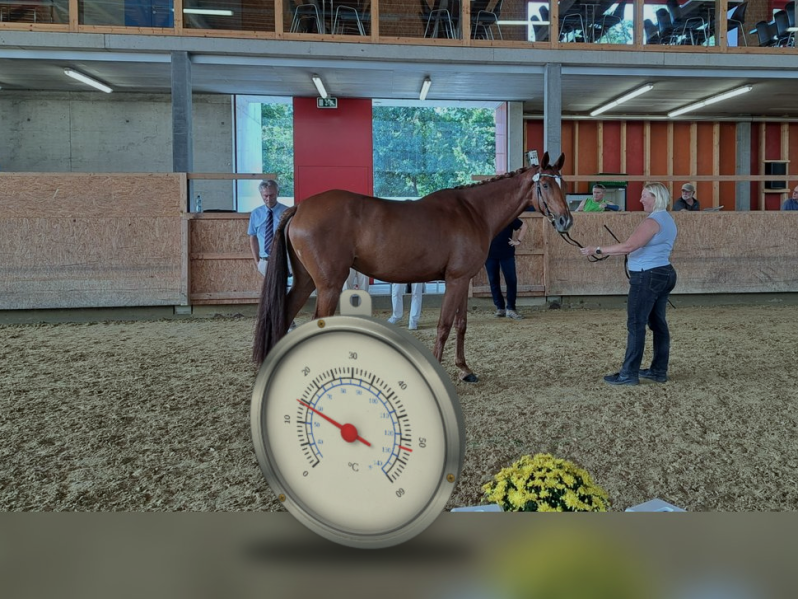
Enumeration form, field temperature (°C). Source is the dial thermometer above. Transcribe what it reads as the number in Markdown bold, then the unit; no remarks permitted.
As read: **15** °C
